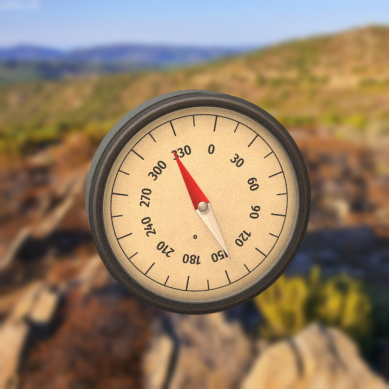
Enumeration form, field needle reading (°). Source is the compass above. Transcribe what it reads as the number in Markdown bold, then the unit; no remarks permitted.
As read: **322.5** °
